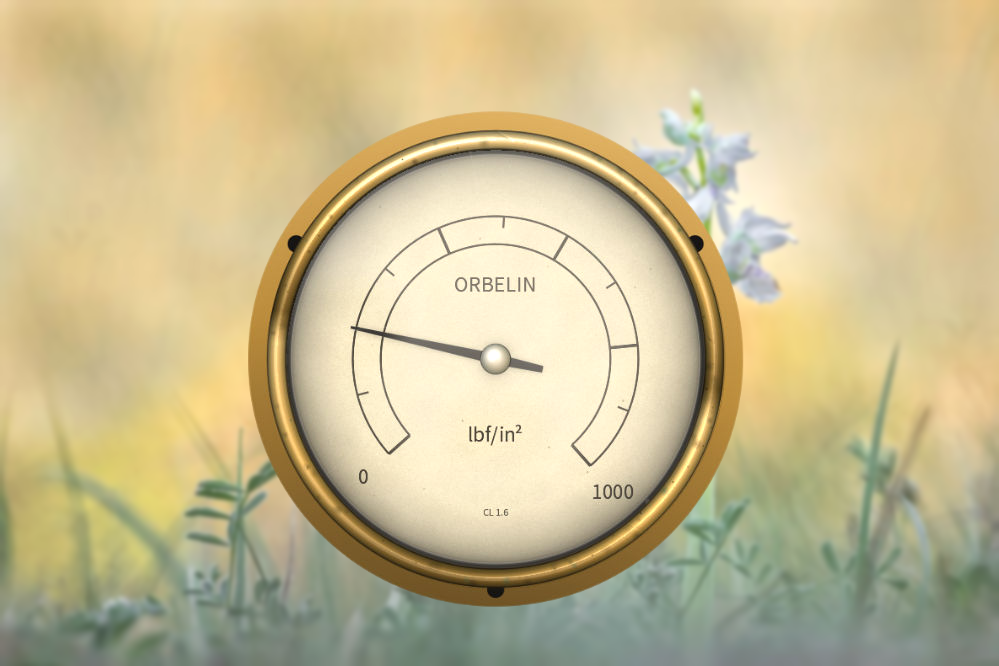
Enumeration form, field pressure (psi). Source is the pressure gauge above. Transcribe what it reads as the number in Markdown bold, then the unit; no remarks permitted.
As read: **200** psi
